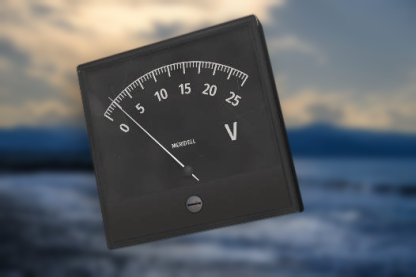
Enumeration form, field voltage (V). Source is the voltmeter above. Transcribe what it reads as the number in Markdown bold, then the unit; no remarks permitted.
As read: **2.5** V
